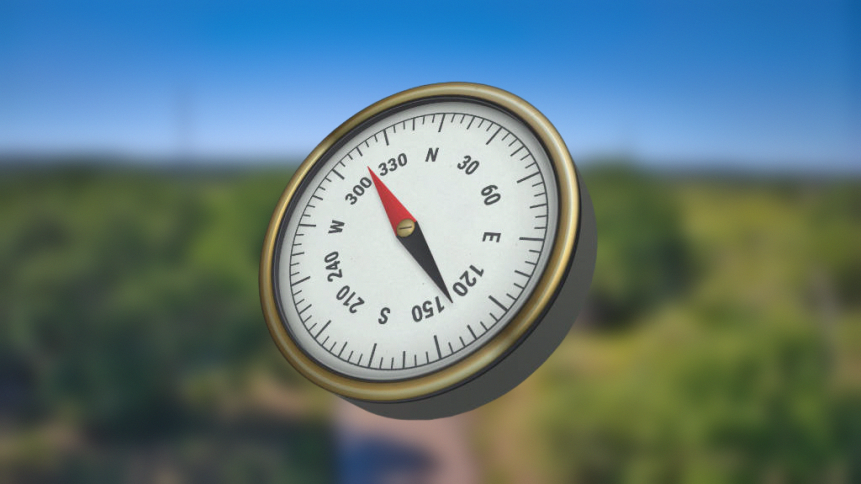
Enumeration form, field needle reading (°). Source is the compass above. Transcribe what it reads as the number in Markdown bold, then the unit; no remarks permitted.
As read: **315** °
